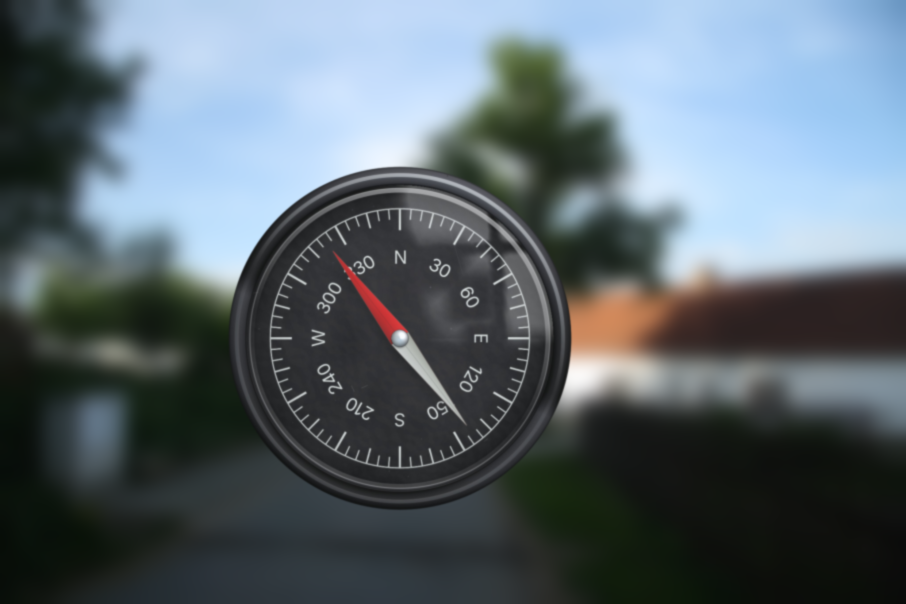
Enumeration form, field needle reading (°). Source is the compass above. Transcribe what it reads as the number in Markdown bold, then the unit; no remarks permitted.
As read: **322.5** °
